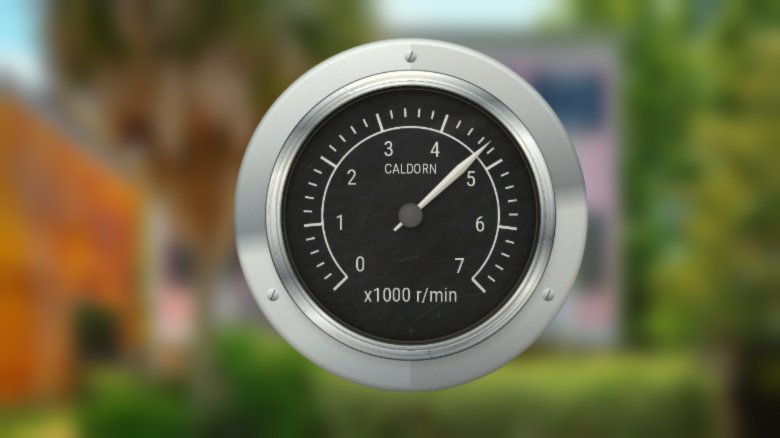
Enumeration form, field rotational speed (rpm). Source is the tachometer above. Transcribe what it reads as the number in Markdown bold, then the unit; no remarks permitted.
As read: **4700** rpm
